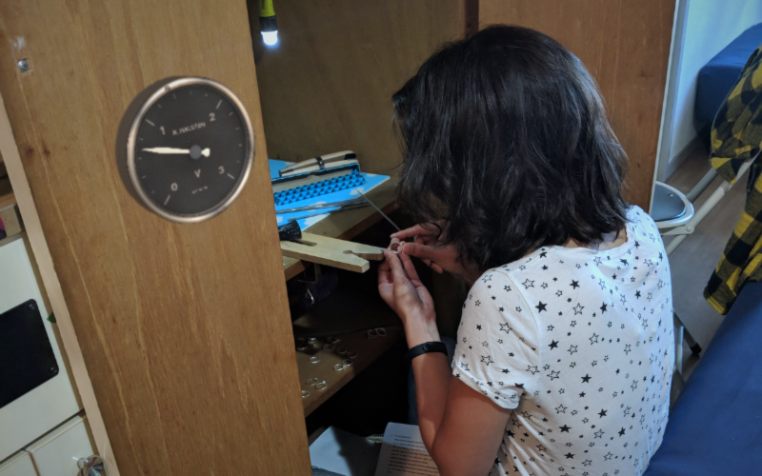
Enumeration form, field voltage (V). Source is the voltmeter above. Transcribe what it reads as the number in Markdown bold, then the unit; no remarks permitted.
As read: **0.7** V
